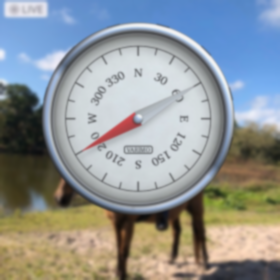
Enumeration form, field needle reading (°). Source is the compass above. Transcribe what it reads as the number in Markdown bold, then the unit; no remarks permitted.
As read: **240** °
